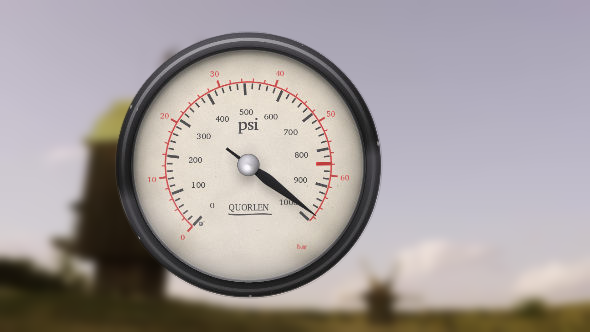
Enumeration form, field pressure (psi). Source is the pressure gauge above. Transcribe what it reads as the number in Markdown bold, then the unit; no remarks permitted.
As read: **980** psi
